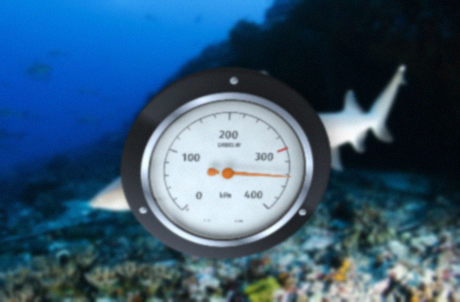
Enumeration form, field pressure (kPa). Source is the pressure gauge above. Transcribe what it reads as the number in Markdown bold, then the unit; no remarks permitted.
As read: **340** kPa
